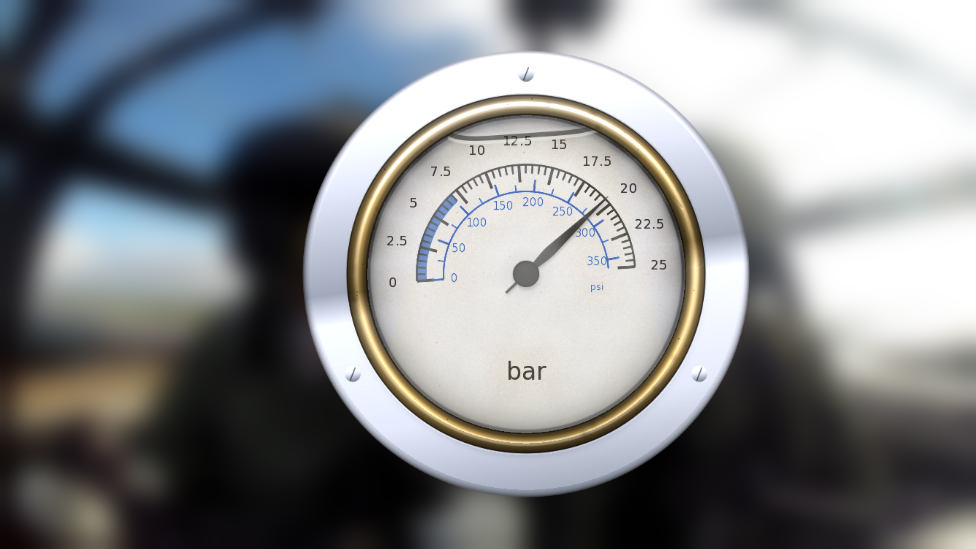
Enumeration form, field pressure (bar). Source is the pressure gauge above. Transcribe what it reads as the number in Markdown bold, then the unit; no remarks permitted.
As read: **19.5** bar
